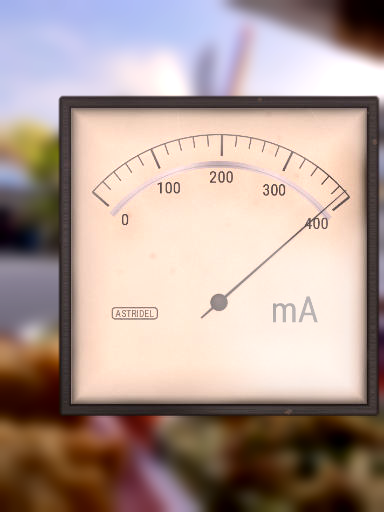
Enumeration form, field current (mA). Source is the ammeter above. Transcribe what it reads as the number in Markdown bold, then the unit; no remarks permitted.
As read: **390** mA
